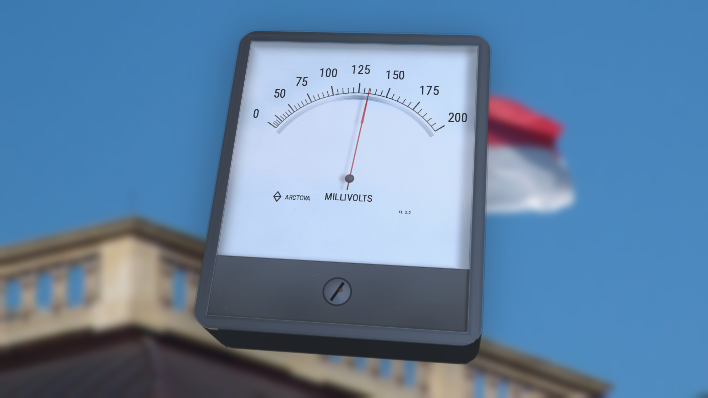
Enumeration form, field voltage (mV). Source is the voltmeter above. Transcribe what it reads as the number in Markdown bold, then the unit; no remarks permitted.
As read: **135** mV
